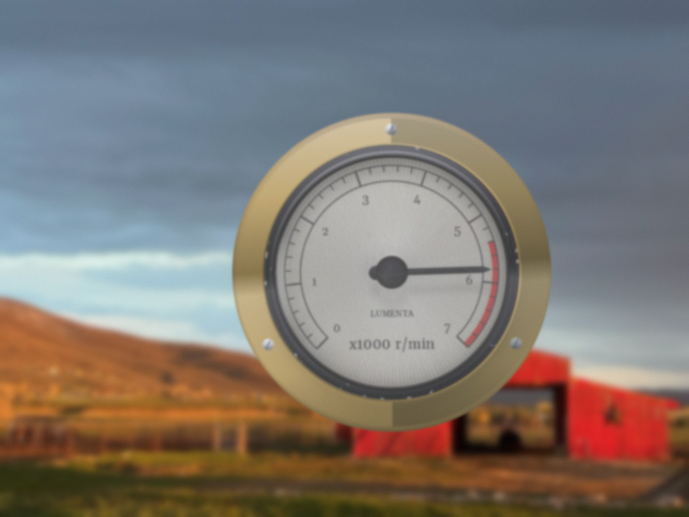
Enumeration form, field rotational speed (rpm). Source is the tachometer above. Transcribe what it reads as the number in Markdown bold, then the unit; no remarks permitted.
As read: **5800** rpm
